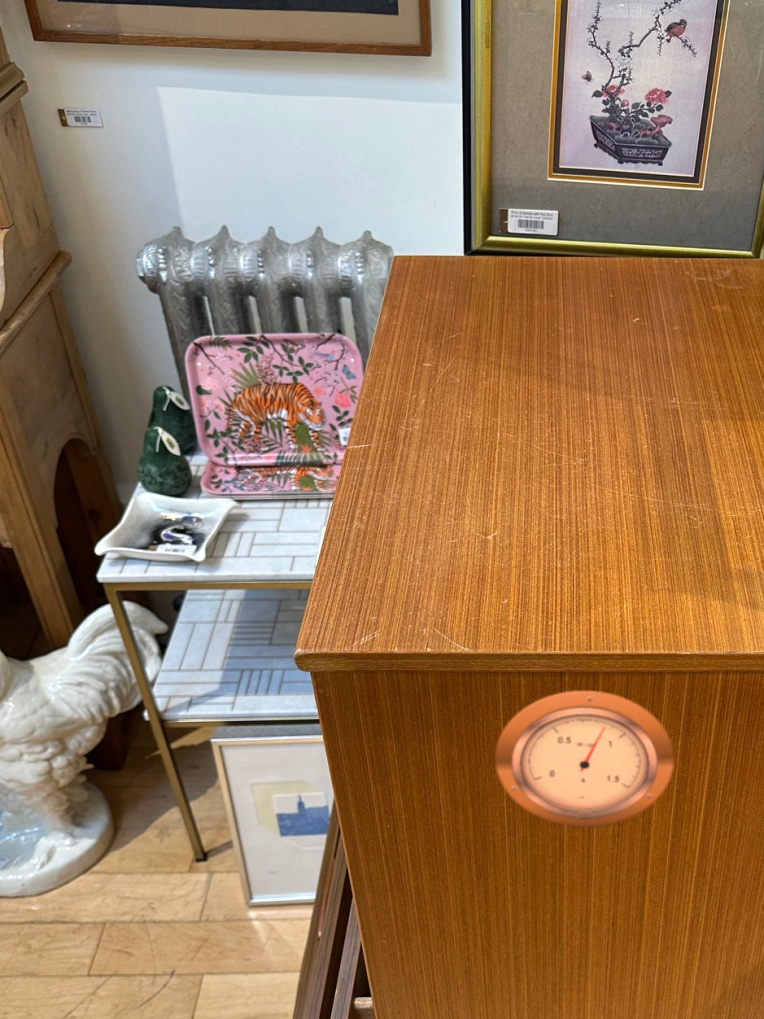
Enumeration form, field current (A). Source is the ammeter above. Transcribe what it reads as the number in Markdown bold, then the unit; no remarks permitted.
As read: **0.85** A
